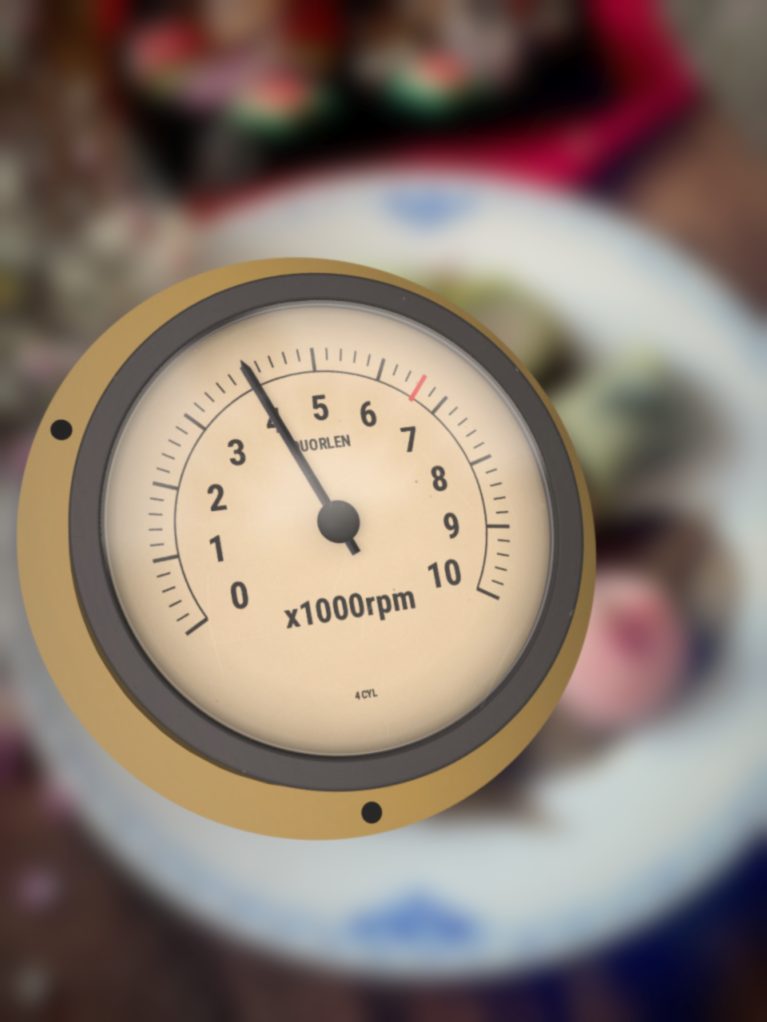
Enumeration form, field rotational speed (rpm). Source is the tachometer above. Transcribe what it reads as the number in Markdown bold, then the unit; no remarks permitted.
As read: **4000** rpm
